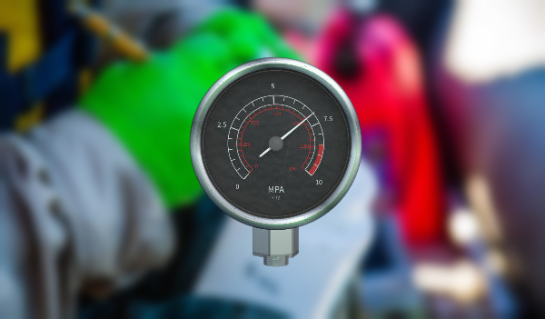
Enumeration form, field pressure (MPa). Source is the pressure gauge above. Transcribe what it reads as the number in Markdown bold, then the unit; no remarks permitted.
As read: **7** MPa
